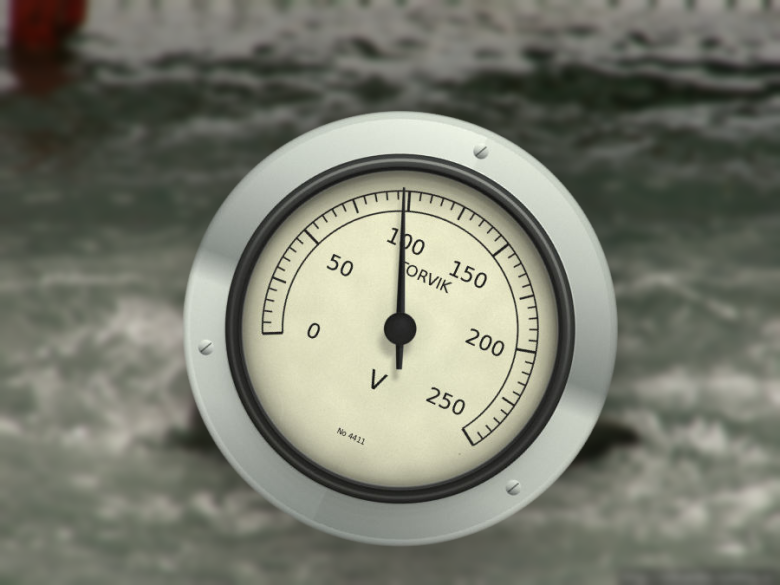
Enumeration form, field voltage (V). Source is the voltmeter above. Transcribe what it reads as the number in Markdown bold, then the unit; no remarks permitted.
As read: **97.5** V
